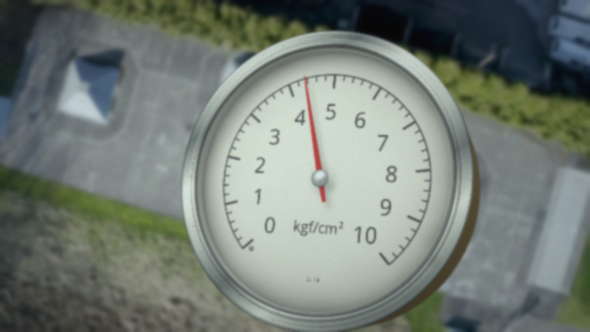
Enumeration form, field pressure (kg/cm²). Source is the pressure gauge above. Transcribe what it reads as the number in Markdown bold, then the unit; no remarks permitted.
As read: **4.4** kg/cm²
